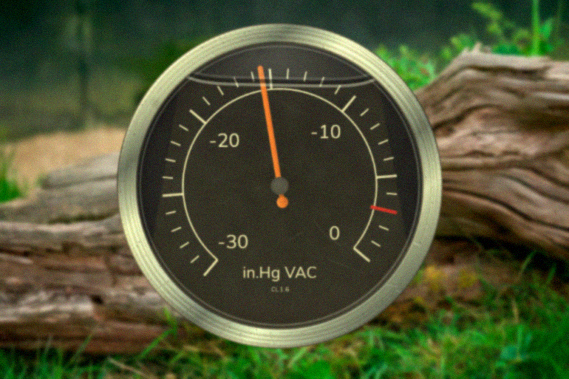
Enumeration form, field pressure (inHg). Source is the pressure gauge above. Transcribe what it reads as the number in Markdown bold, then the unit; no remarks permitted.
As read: **-15.5** inHg
